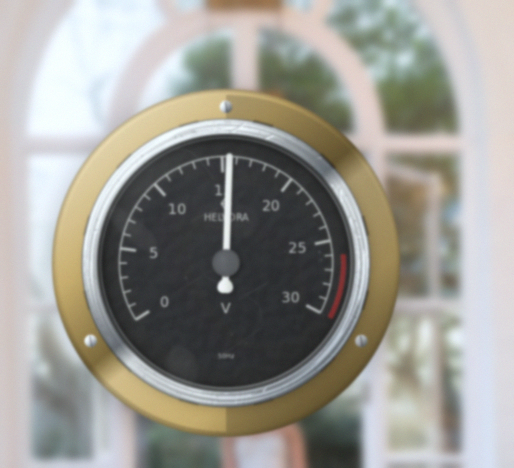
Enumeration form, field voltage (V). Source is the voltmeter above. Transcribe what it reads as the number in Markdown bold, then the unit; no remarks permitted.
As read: **15.5** V
